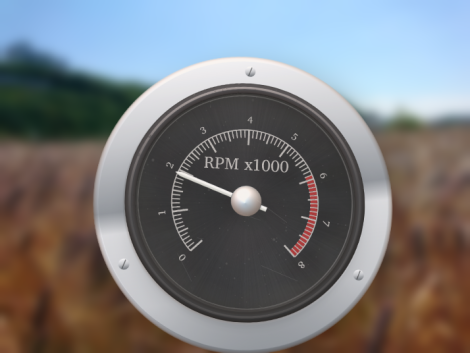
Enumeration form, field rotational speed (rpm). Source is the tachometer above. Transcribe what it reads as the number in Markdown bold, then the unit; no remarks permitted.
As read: **1900** rpm
